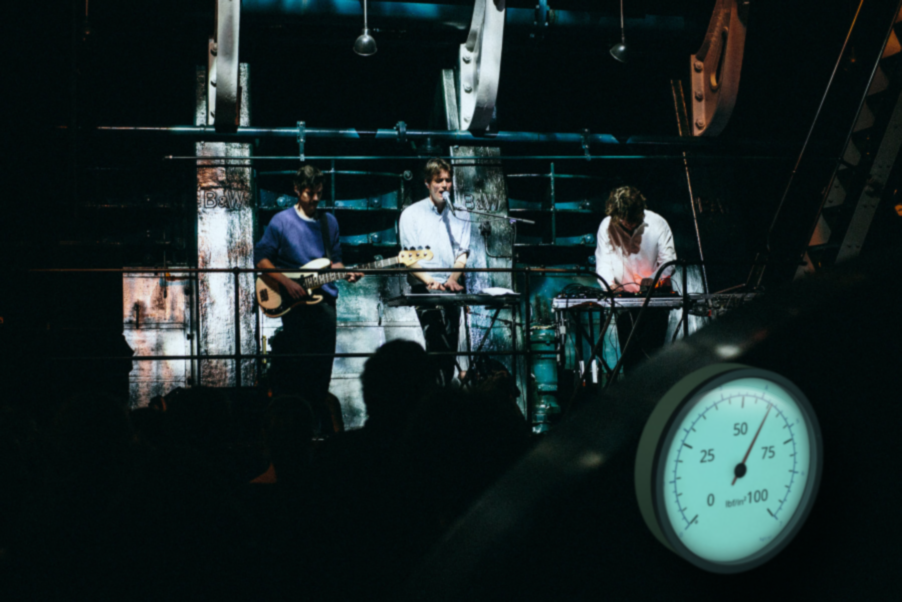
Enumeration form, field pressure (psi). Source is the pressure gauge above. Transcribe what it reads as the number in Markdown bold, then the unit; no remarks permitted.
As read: **60** psi
